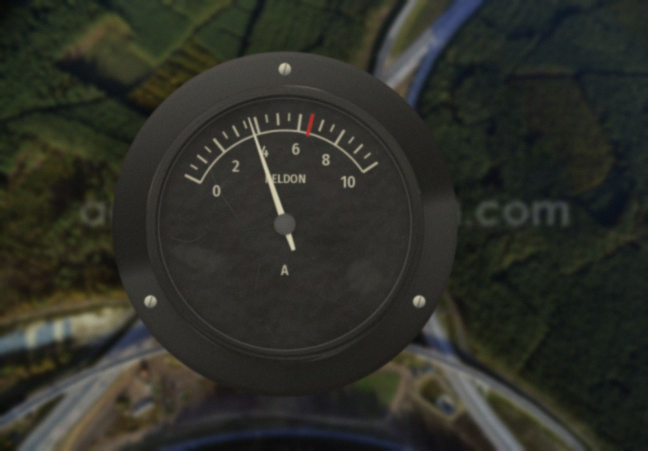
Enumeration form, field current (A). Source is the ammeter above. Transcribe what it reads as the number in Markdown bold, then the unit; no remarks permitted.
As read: **3.75** A
